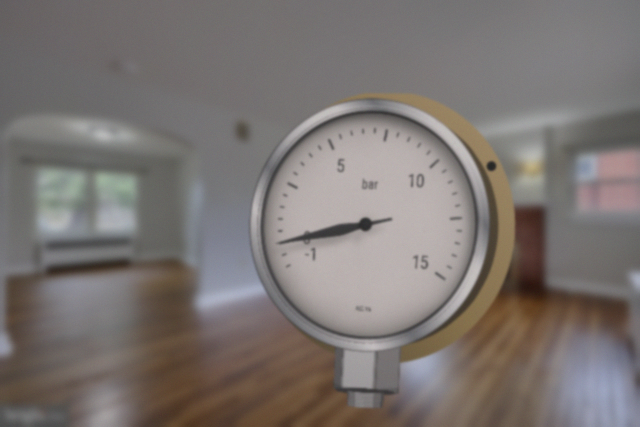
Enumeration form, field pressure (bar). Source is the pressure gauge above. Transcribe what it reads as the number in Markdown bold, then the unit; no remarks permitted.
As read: **0** bar
